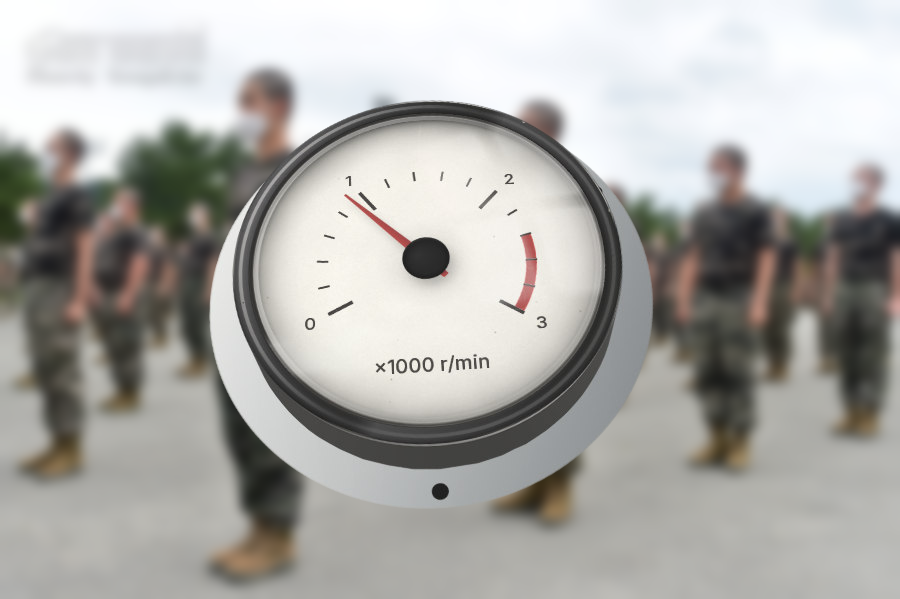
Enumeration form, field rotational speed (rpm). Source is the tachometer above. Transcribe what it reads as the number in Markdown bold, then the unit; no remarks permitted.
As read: **900** rpm
